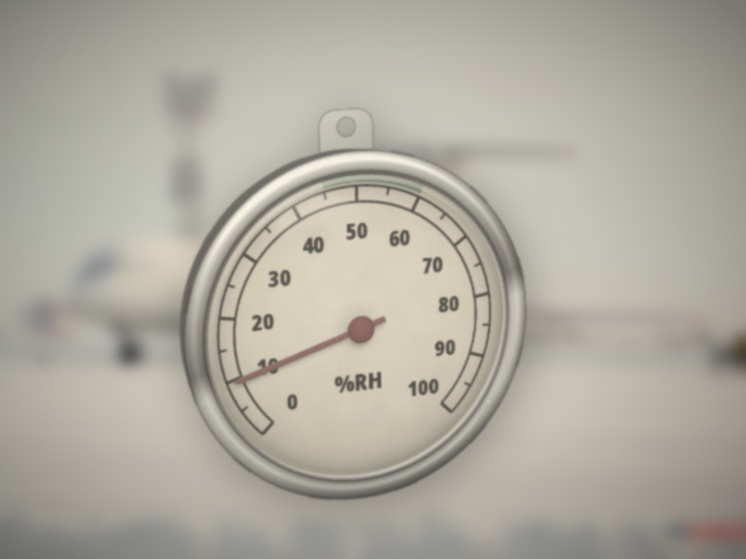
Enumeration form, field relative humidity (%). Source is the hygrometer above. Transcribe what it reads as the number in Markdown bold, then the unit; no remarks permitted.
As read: **10** %
